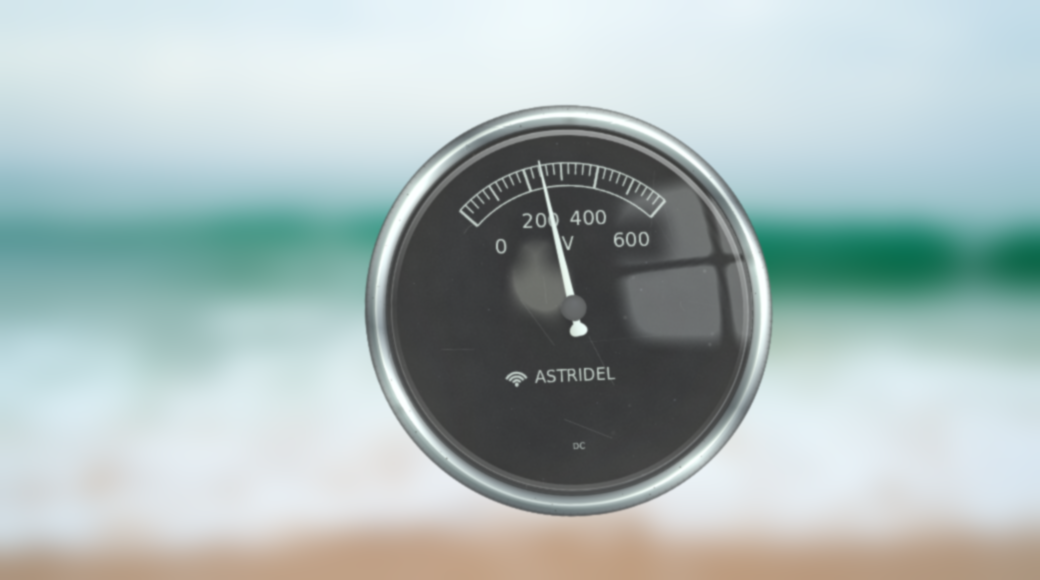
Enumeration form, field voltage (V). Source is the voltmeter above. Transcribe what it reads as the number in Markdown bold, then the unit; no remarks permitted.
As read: **240** V
